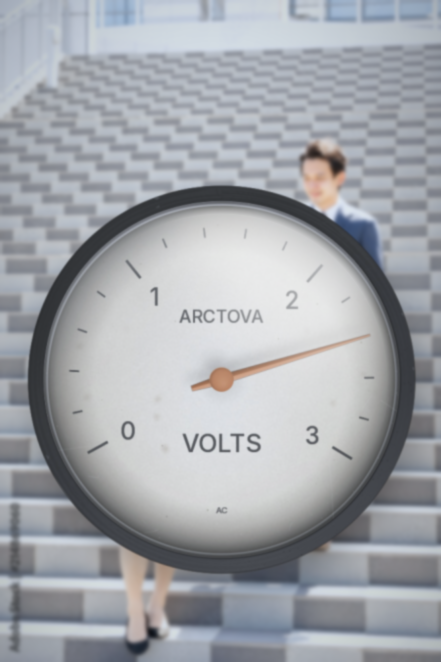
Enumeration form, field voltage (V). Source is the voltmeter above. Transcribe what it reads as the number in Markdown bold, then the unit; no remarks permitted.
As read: **2.4** V
